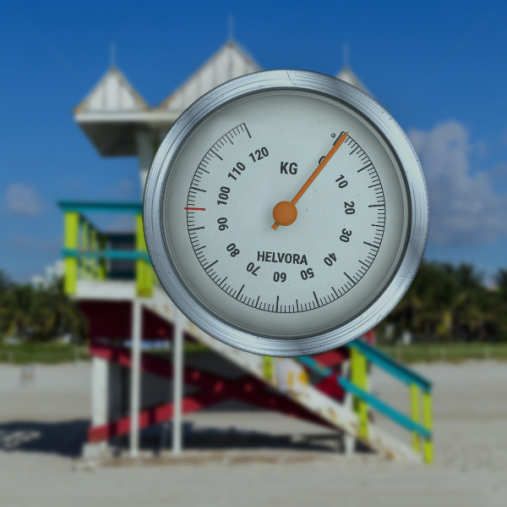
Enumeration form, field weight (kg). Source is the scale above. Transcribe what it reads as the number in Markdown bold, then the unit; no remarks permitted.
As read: **1** kg
